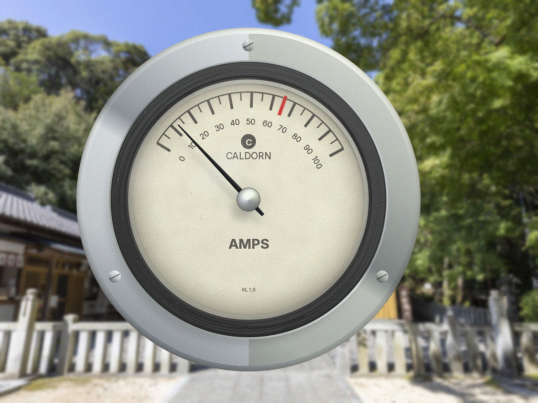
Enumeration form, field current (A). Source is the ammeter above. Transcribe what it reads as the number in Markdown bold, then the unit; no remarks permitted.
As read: **12.5** A
